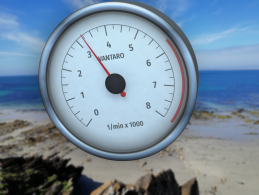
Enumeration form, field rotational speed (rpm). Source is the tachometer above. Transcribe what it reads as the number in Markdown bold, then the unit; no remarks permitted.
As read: **3250** rpm
